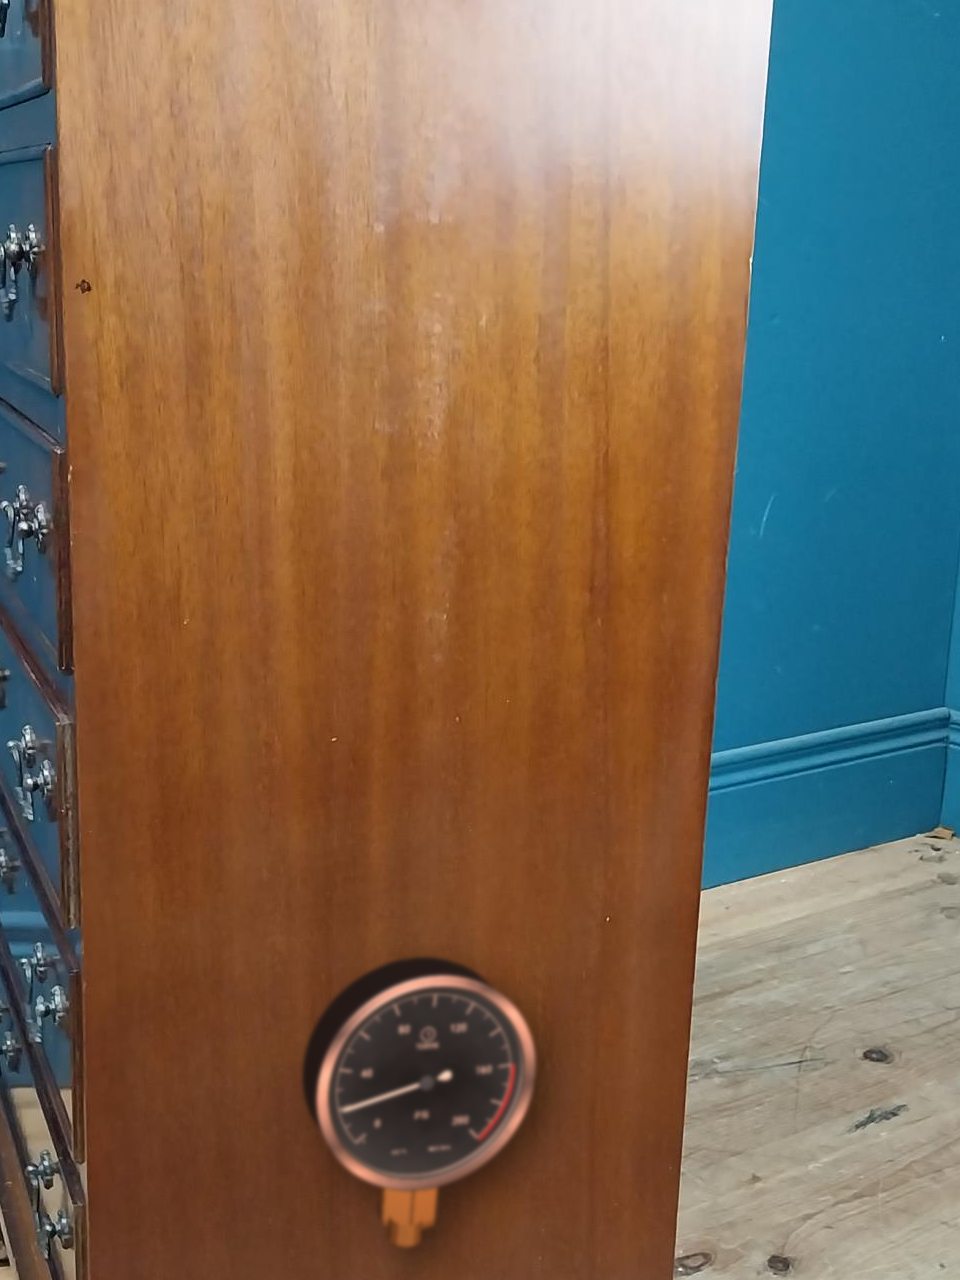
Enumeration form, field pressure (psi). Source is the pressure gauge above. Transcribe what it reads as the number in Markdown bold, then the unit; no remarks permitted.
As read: **20** psi
